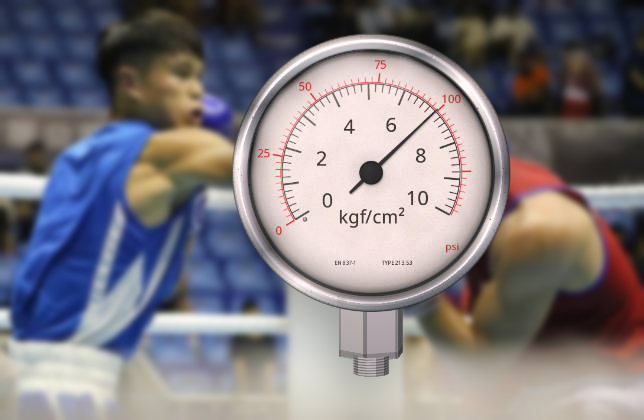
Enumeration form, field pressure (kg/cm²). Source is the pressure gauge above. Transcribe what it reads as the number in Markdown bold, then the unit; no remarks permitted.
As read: **7** kg/cm²
